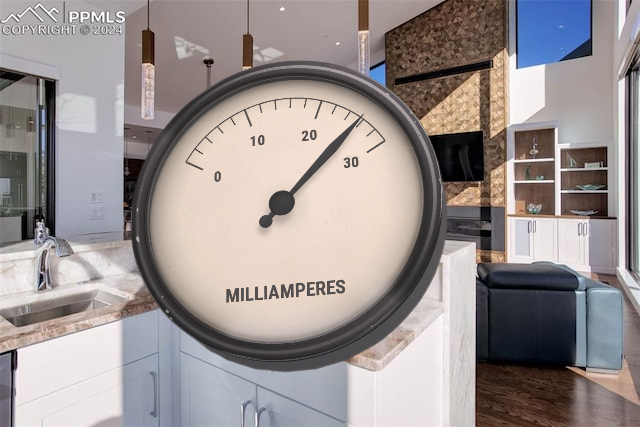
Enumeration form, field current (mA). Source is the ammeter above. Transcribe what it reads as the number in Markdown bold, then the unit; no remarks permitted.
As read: **26** mA
